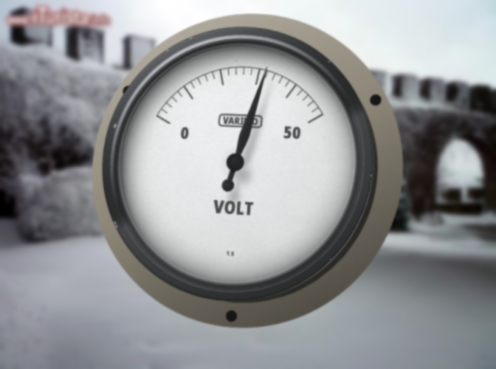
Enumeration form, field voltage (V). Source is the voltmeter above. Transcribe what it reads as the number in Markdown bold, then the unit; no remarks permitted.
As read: **32** V
